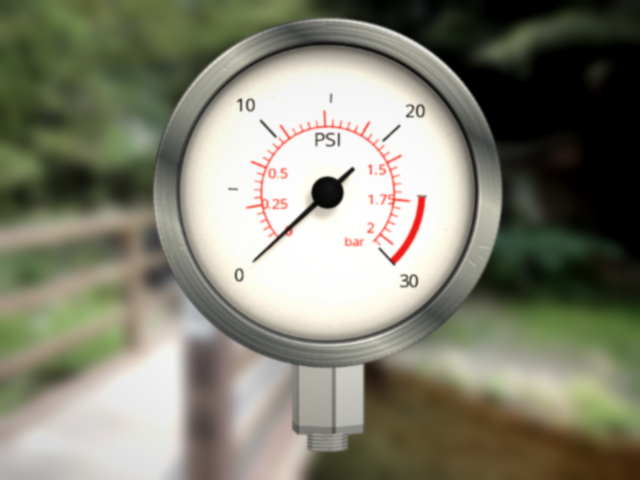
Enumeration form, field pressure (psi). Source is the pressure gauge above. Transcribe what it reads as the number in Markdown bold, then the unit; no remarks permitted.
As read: **0** psi
